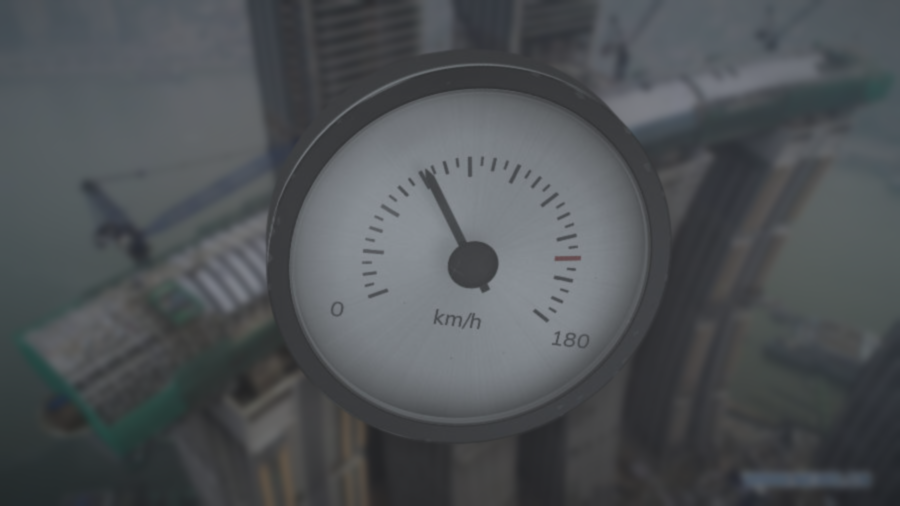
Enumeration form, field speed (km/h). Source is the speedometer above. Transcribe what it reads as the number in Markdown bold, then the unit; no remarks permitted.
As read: **62.5** km/h
